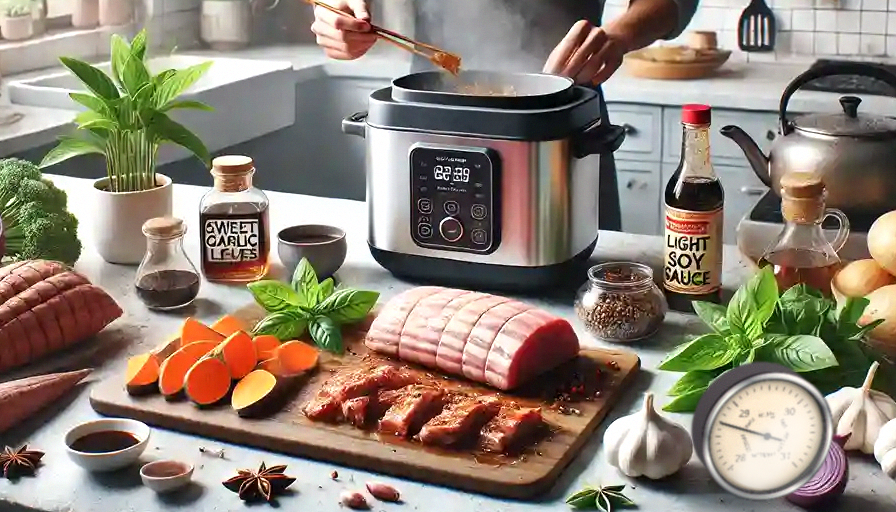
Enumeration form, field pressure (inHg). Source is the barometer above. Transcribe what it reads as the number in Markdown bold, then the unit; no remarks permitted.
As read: **28.7** inHg
